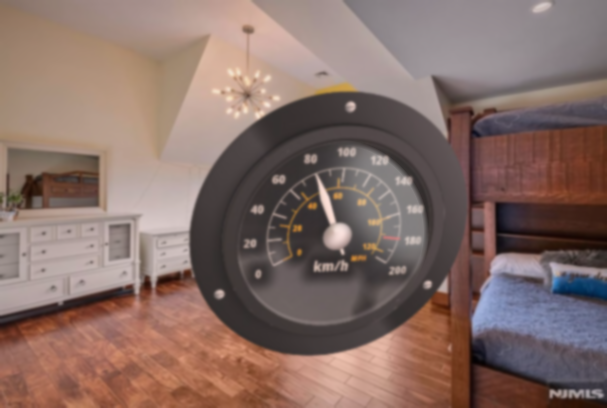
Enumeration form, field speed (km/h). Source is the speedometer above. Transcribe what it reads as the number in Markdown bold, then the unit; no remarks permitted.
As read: **80** km/h
